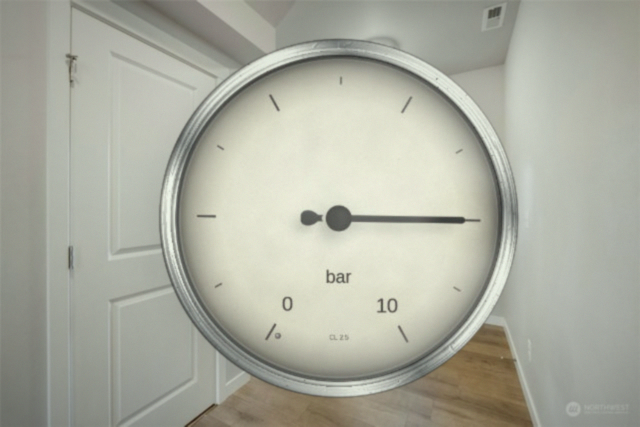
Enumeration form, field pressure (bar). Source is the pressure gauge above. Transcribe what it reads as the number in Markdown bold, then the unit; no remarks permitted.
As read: **8** bar
